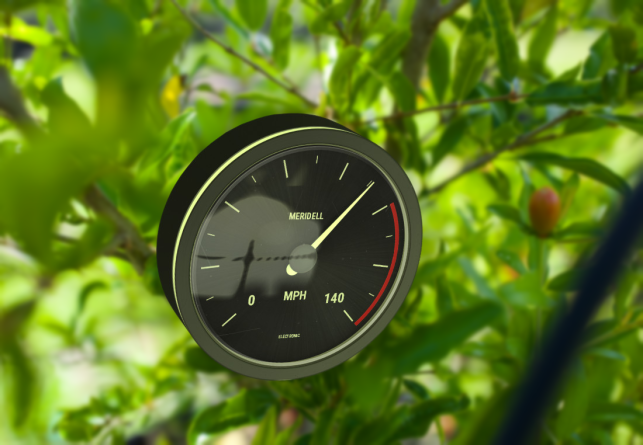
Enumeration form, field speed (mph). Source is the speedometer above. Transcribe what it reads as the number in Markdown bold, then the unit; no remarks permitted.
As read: **90** mph
